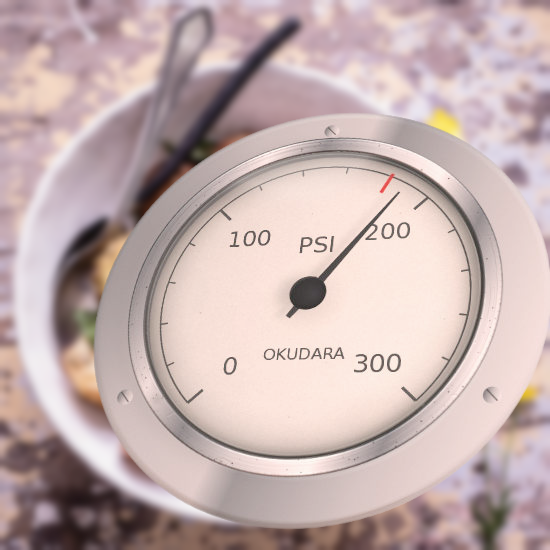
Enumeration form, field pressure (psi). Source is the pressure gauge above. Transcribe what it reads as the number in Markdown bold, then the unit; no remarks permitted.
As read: **190** psi
